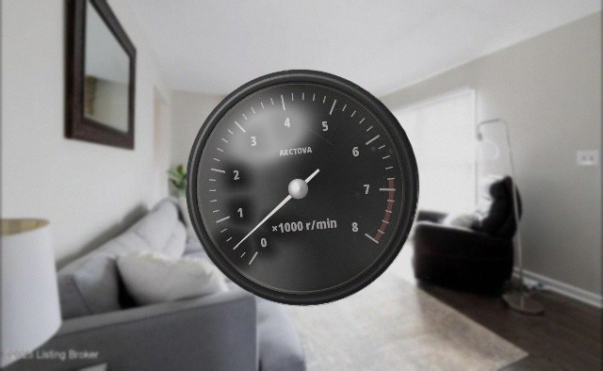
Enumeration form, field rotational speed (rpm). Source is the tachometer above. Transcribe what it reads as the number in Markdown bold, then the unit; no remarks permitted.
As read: **400** rpm
